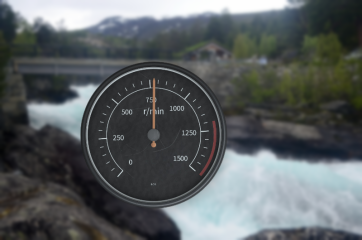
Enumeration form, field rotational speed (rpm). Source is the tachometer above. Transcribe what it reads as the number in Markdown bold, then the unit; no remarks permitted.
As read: **775** rpm
